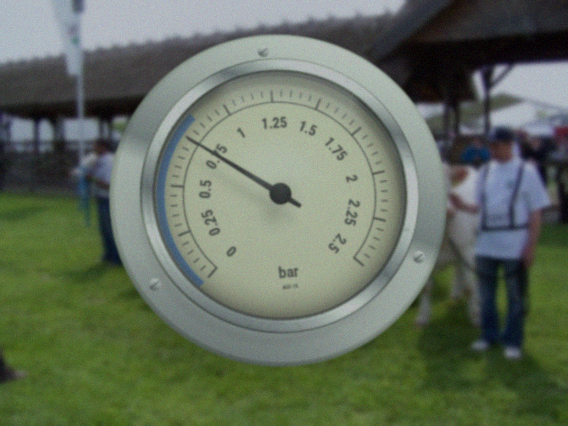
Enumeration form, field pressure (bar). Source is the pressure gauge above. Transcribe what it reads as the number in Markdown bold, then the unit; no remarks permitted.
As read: **0.75** bar
